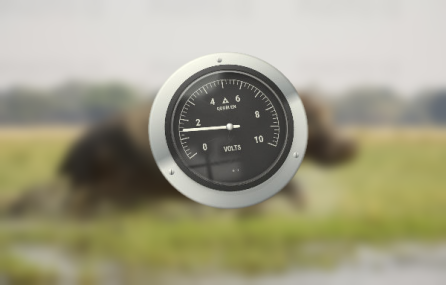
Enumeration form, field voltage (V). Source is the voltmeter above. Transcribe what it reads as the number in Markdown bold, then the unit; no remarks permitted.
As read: **1.4** V
